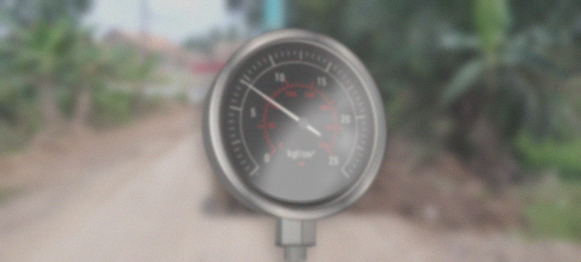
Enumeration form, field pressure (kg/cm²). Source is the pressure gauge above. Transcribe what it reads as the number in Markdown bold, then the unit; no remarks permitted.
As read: **7** kg/cm²
